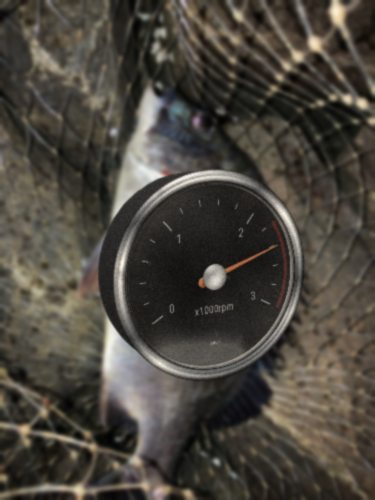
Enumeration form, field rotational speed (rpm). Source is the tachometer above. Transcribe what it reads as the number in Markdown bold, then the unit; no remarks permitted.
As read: **2400** rpm
